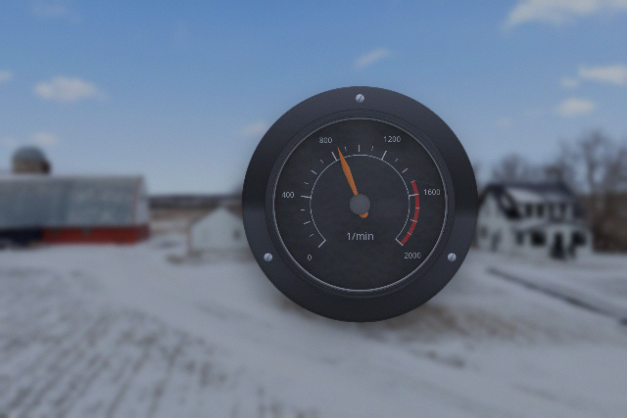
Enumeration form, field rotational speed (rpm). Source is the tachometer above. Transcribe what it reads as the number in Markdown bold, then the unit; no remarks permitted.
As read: **850** rpm
